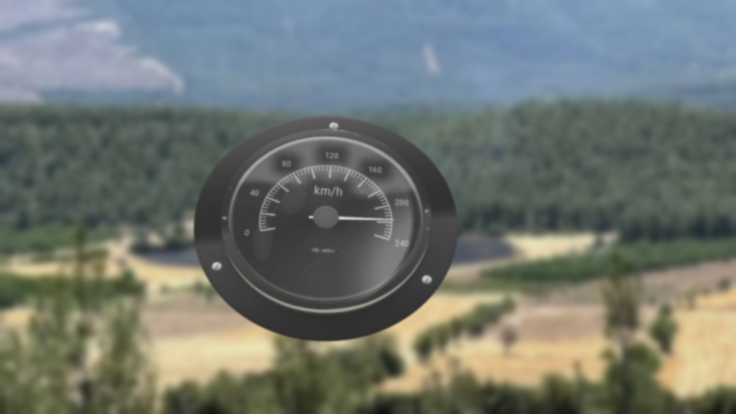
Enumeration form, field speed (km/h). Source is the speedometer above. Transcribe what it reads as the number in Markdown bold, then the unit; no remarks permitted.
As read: **220** km/h
